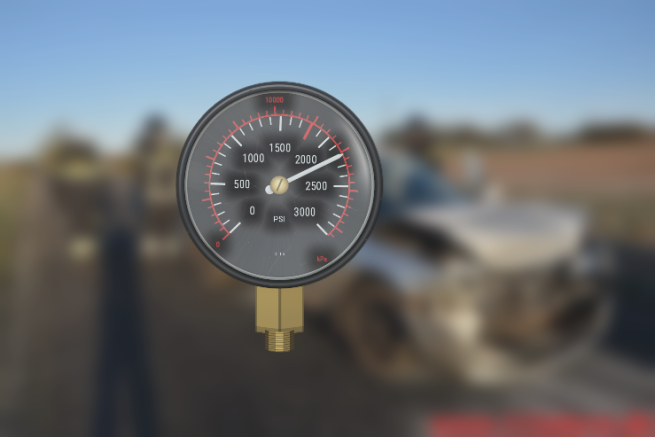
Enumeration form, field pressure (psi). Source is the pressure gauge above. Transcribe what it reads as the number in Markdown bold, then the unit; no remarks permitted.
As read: **2200** psi
